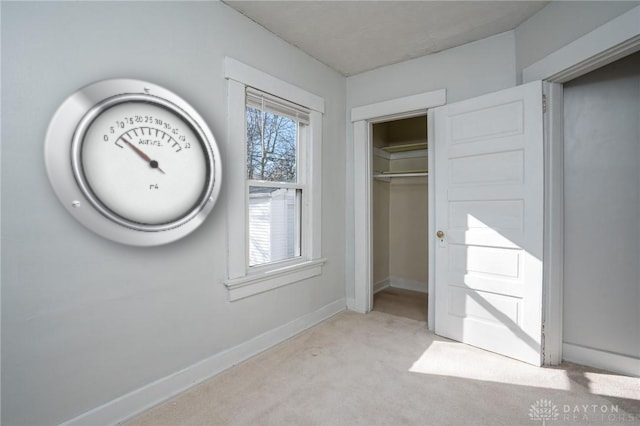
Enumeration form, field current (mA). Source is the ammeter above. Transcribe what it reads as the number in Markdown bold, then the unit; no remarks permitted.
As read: **5** mA
